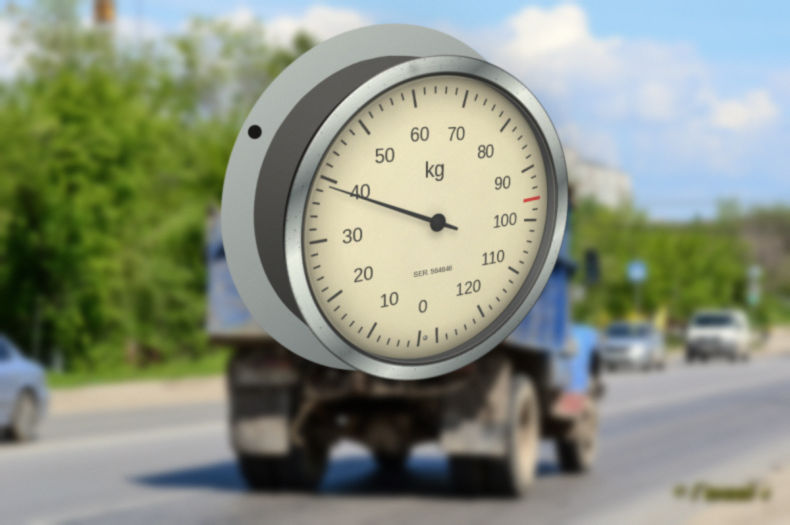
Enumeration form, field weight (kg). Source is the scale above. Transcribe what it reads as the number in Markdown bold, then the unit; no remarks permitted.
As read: **39** kg
